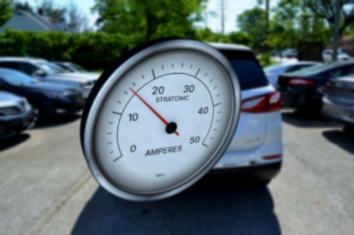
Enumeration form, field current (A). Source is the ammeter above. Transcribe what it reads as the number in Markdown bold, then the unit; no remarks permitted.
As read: **15** A
